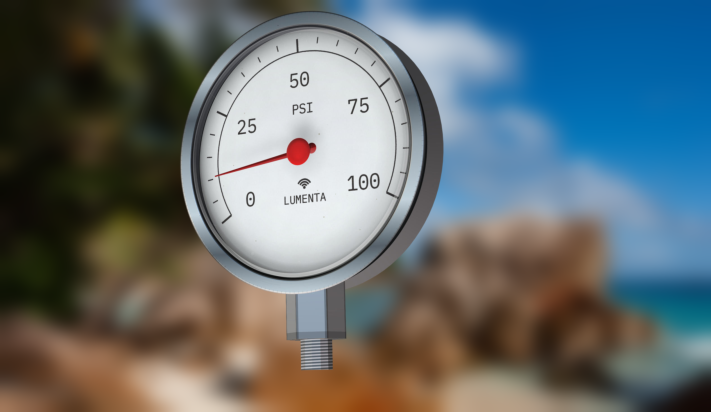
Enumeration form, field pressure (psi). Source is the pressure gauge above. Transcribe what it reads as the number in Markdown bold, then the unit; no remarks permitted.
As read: **10** psi
